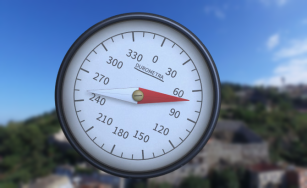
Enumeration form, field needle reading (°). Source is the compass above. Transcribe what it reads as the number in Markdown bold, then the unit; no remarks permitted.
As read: **70** °
